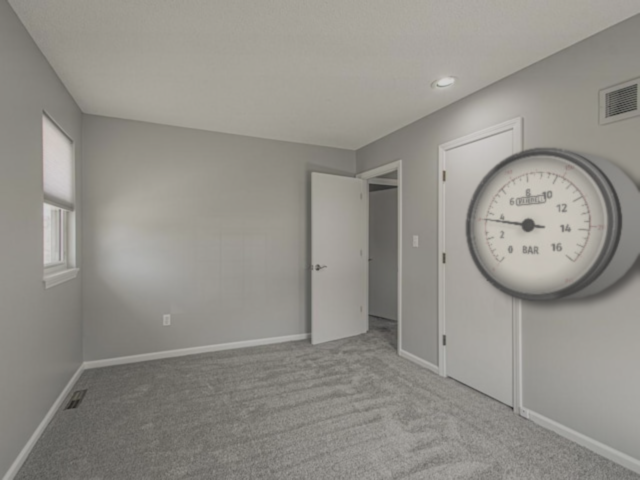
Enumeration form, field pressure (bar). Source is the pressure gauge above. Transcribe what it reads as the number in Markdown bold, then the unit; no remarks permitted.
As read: **3.5** bar
